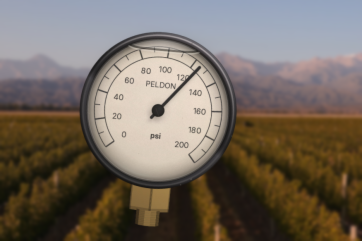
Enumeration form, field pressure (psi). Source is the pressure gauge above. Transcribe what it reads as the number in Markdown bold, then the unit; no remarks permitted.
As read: **125** psi
